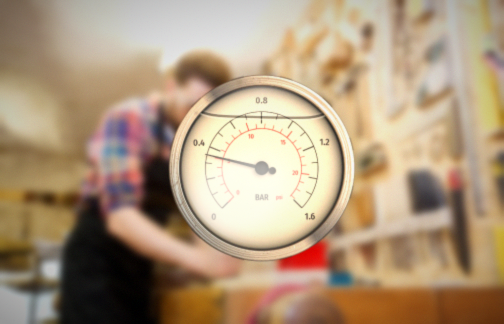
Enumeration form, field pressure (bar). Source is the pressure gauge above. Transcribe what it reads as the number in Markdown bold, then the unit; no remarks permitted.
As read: **0.35** bar
